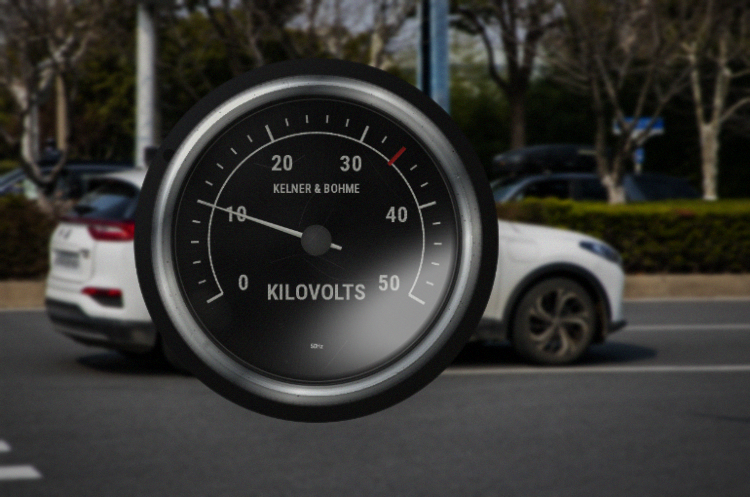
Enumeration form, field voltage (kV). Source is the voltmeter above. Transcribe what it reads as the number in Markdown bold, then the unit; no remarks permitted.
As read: **10** kV
